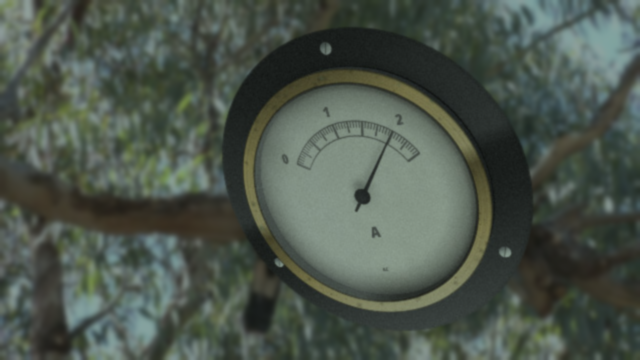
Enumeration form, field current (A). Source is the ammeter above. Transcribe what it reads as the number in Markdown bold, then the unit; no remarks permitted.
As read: **2** A
